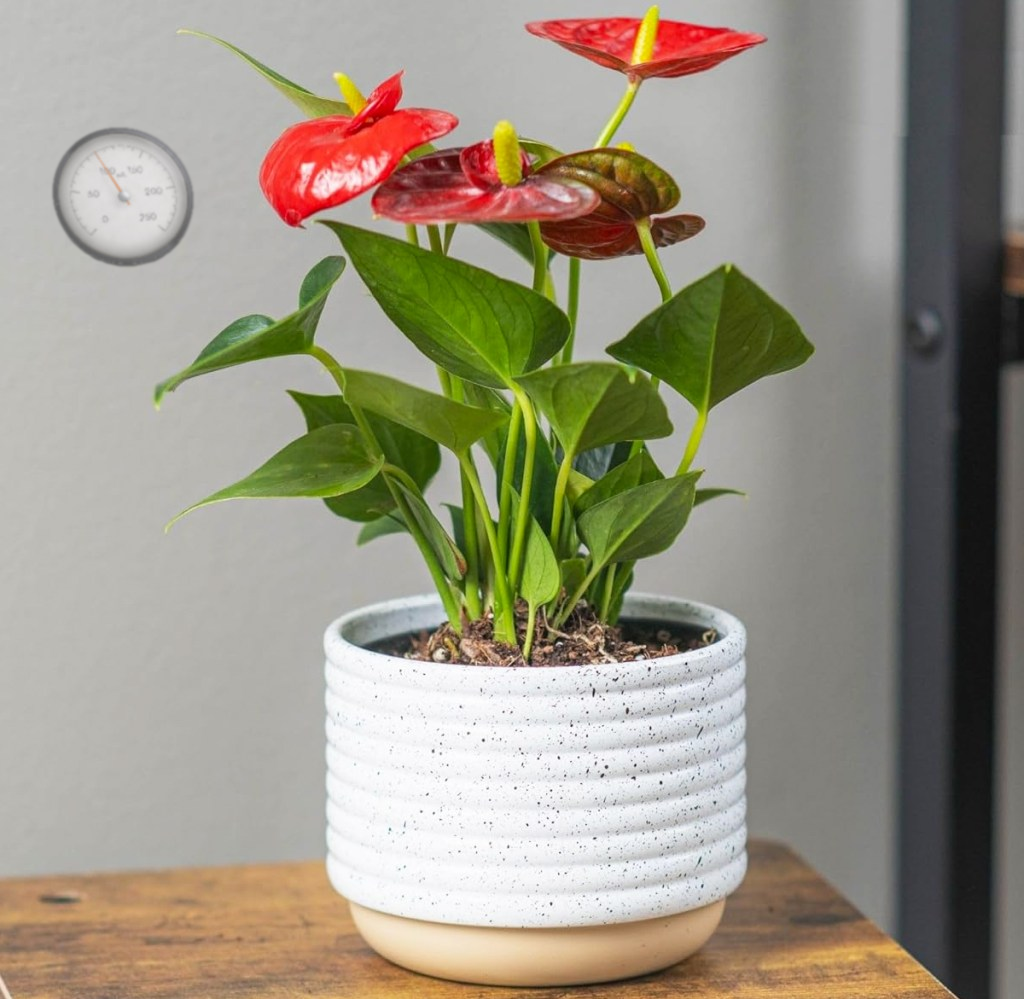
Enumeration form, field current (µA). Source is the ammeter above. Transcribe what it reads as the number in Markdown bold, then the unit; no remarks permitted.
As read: **100** µA
